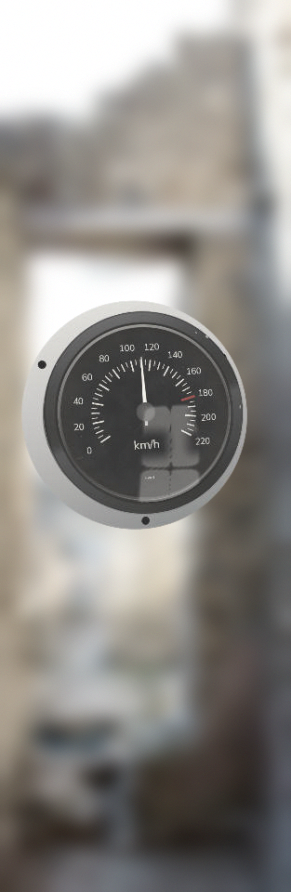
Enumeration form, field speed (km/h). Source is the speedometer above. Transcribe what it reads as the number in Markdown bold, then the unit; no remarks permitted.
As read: **110** km/h
